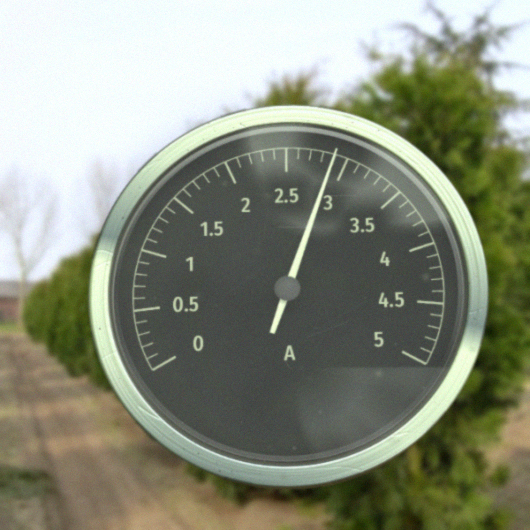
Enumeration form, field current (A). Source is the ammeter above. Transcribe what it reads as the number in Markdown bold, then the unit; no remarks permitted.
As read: **2.9** A
